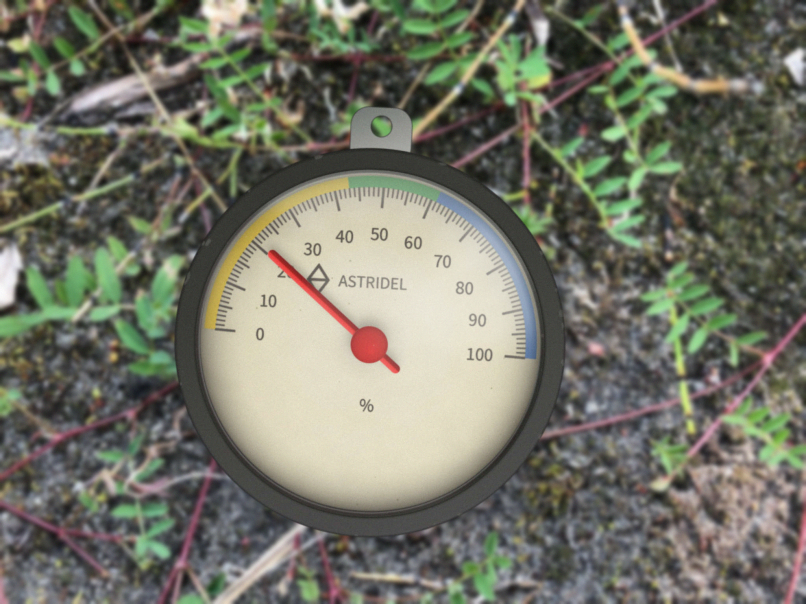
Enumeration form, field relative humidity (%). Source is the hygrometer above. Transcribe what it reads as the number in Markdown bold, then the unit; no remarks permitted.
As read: **21** %
